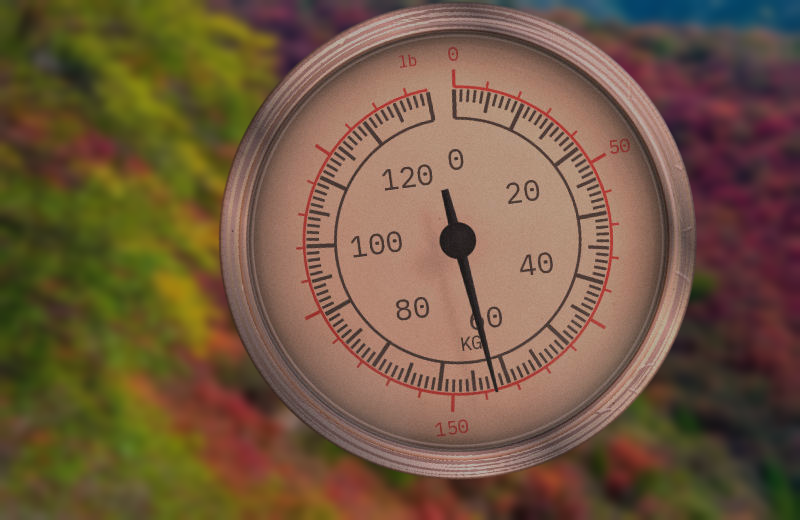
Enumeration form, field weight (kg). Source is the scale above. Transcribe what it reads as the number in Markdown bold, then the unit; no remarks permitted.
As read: **62** kg
